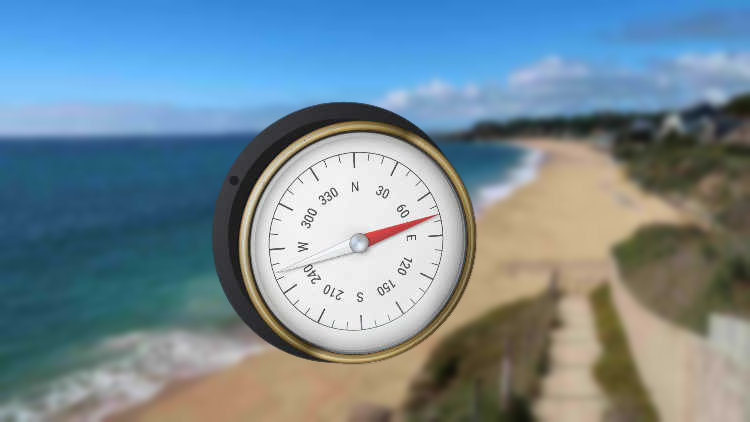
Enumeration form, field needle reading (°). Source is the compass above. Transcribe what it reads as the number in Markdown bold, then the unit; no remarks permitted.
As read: **75** °
